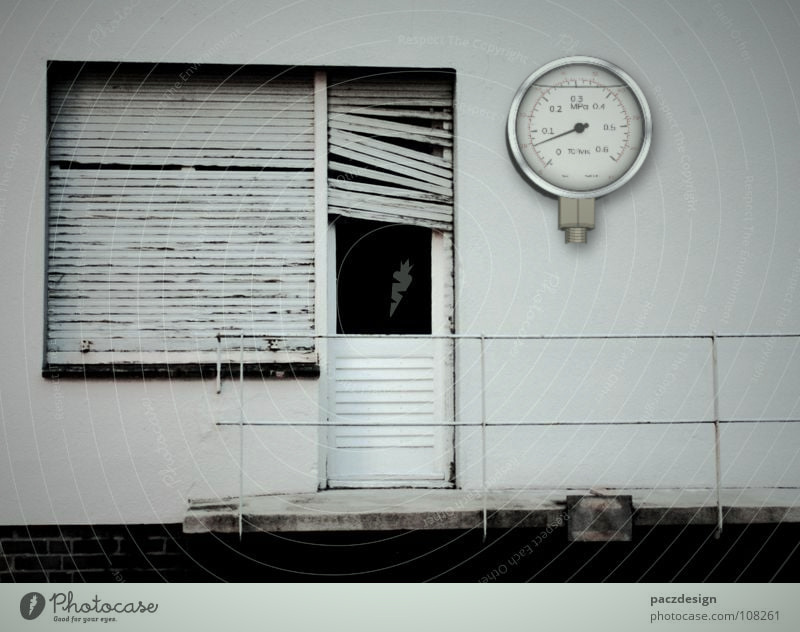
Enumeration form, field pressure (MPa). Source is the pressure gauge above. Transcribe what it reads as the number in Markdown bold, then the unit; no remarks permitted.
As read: **0.06** MPa
